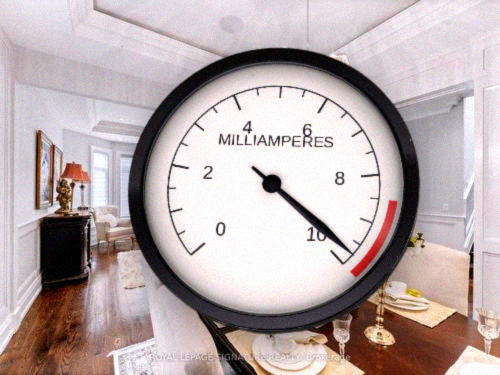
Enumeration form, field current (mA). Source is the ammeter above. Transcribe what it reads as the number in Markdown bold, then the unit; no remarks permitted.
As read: **9.75** mA
